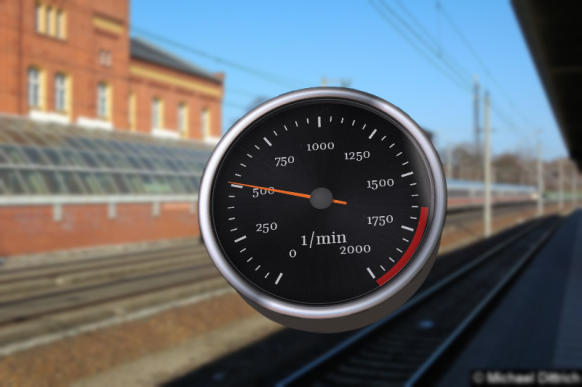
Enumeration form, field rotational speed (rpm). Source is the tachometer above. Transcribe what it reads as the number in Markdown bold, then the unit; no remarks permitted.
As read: **500** rpm
